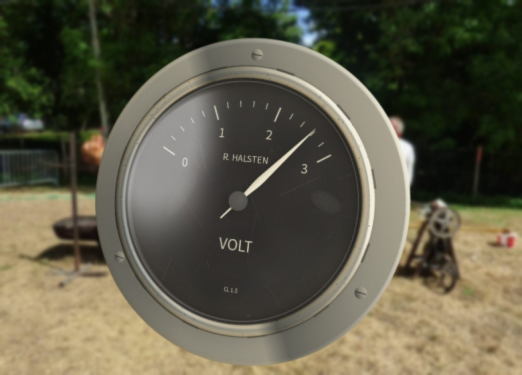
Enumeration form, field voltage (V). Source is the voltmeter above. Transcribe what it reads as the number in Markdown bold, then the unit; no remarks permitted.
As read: **2.6** V
